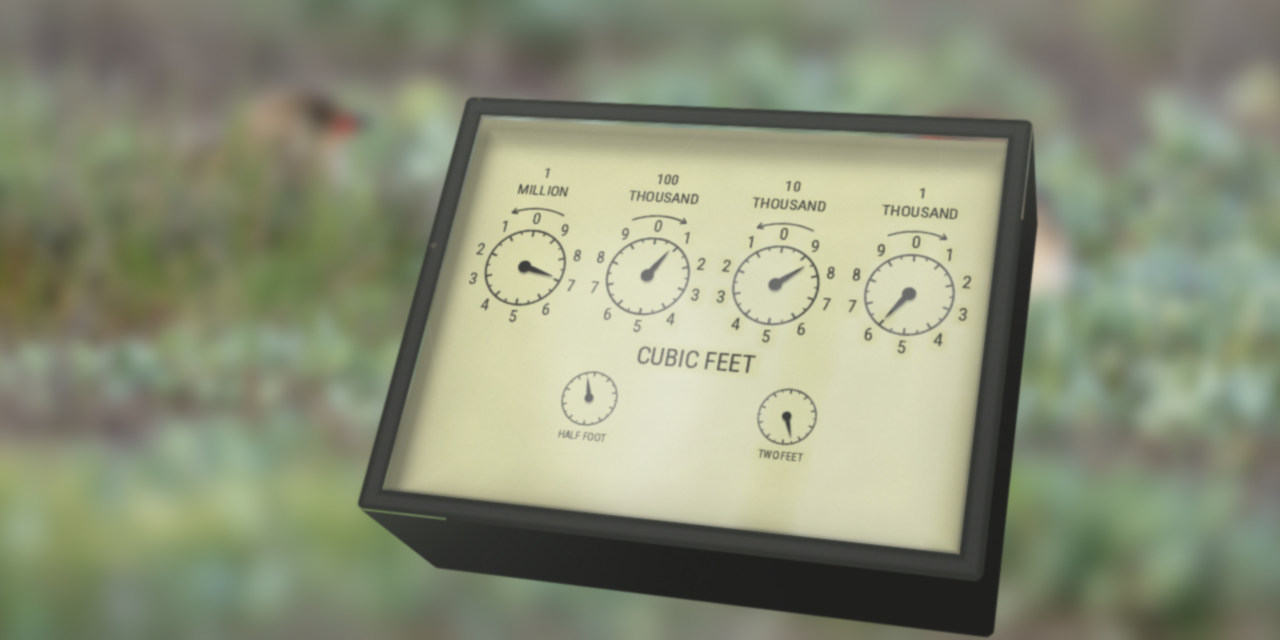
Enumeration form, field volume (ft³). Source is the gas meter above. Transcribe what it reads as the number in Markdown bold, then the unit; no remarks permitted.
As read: **708600** ft³
